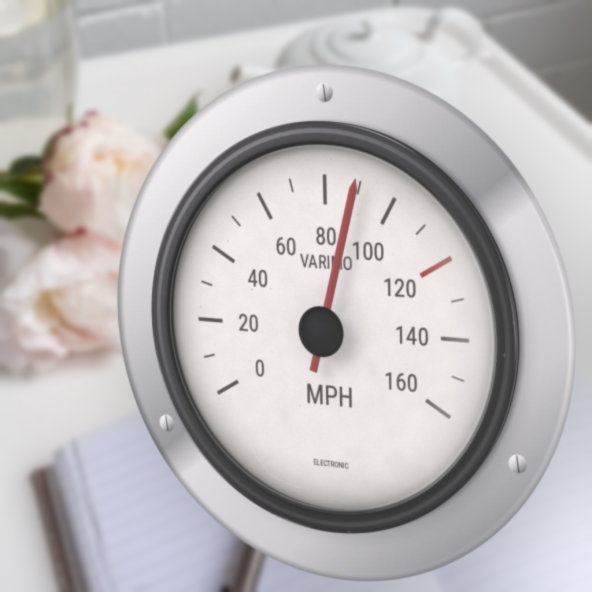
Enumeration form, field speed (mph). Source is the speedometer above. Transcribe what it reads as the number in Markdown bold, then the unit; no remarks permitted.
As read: **90** mph
